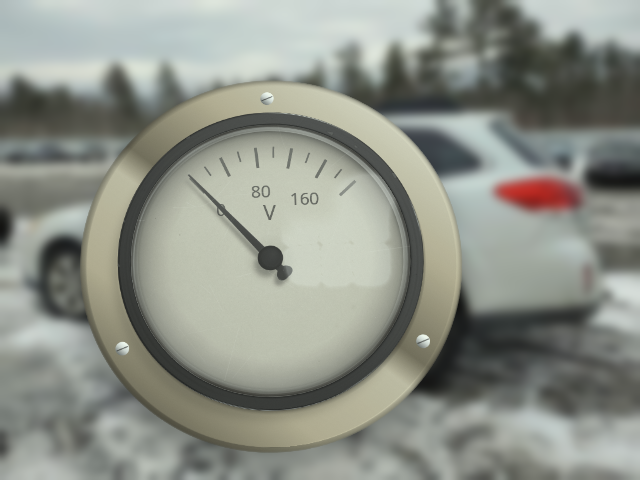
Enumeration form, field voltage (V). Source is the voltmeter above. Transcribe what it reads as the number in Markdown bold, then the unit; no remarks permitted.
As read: **0** V
